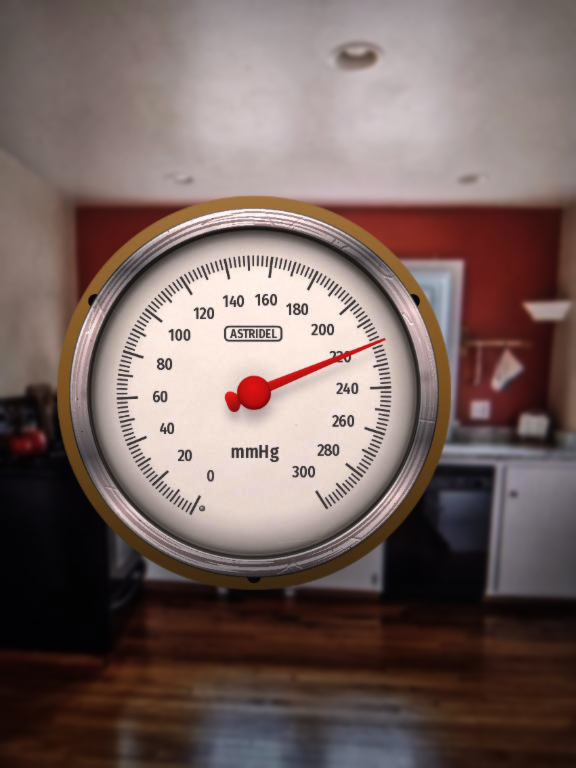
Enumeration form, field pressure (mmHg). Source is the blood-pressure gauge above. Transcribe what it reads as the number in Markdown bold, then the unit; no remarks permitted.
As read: **220** mmHg
